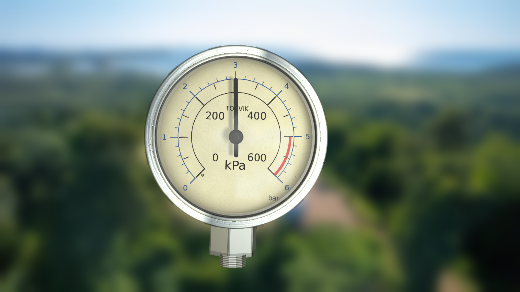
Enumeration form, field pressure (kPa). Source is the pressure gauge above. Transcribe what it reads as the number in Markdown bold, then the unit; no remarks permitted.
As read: **300** kPa
